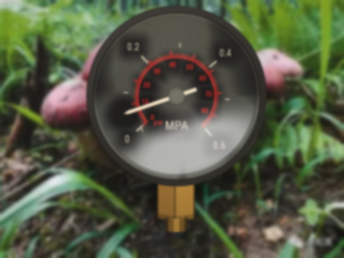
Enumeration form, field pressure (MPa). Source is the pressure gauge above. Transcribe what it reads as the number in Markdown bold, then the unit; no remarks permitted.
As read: **0.05** MPa
